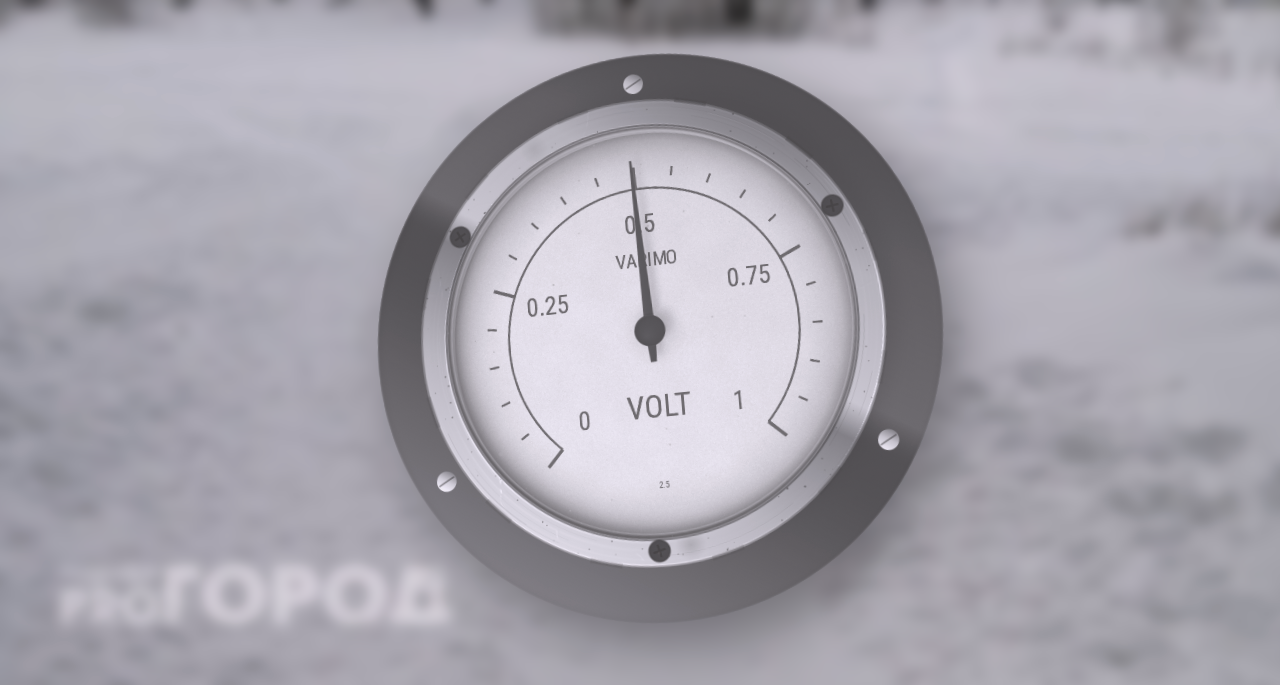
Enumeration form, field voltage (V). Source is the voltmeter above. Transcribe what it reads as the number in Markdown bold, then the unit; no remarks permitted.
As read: **0.5** V
